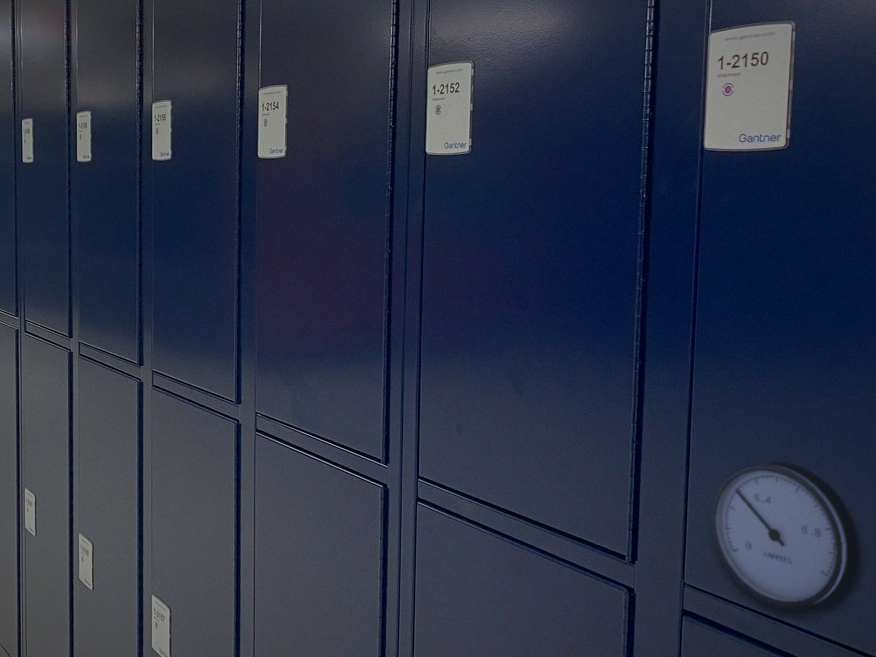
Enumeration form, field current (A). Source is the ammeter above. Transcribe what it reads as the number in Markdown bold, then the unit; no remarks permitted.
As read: **0.3** A
